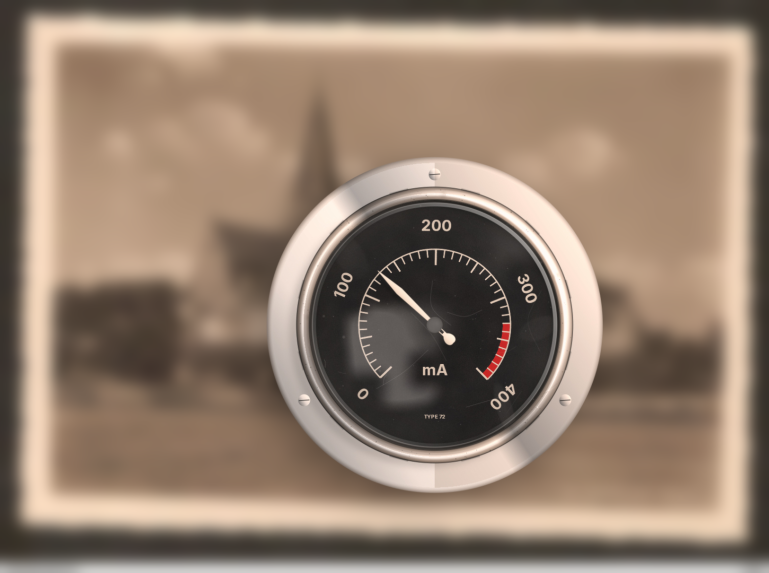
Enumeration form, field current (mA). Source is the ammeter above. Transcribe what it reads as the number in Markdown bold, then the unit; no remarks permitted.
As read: **130** mA
